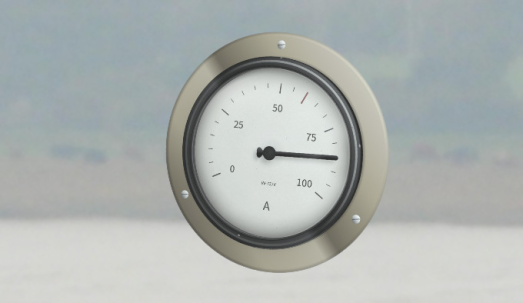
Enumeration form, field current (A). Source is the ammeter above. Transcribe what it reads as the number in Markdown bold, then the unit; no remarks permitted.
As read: **85** A
